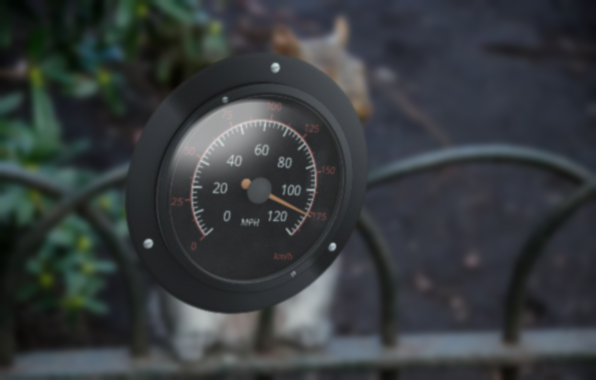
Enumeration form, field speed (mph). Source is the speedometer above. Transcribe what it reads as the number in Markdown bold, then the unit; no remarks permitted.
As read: **110** mph
